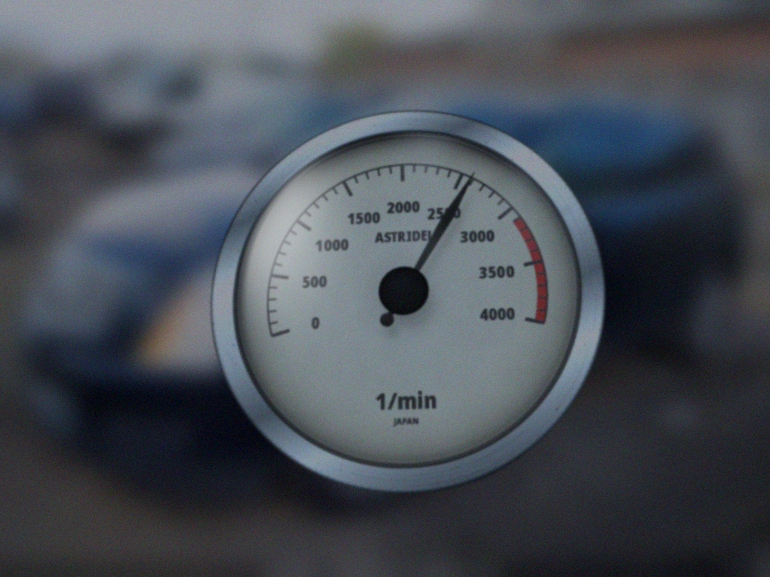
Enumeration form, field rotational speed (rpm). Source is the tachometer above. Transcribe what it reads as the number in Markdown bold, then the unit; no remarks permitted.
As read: **2600** rpm
